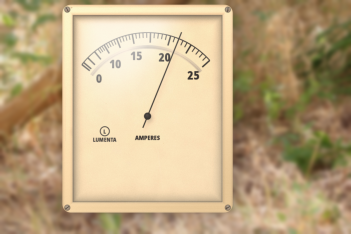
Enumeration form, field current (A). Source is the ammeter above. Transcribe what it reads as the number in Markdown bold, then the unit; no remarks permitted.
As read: **21** A
